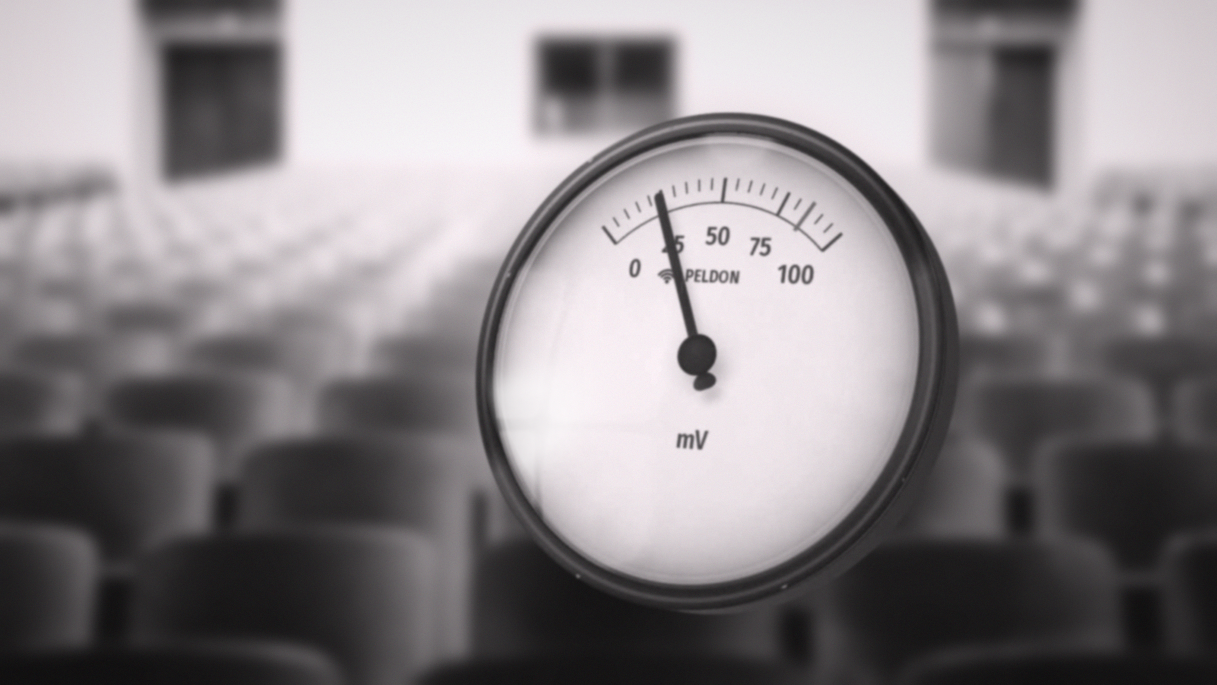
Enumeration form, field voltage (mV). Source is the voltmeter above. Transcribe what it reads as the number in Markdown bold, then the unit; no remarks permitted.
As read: **25** mV
